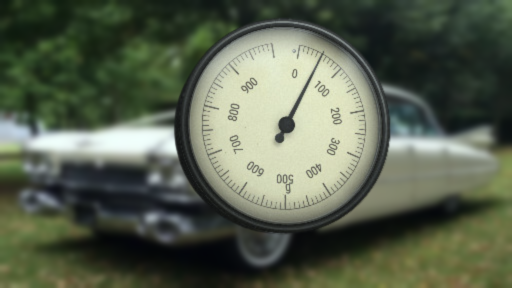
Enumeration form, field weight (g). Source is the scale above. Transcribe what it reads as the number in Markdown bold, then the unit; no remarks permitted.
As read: **50** g
